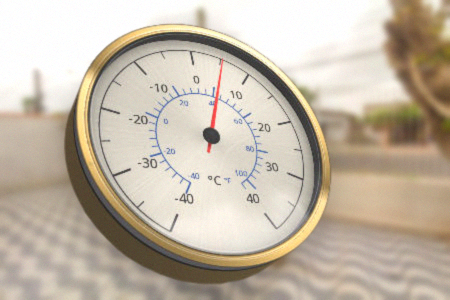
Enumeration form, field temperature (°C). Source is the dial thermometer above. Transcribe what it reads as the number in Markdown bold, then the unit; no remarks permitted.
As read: **5** °C
